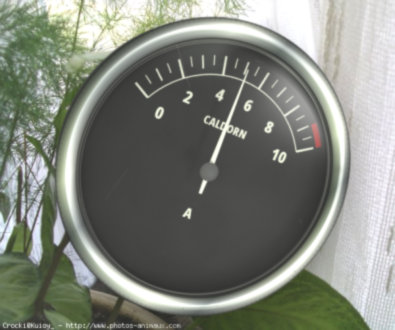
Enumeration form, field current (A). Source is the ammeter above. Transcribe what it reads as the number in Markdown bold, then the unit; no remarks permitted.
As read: **5** A
